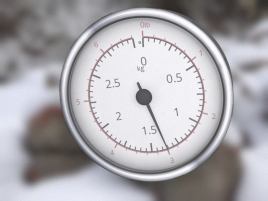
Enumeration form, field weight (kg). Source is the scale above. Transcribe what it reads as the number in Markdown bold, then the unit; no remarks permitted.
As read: **1.35** kg
